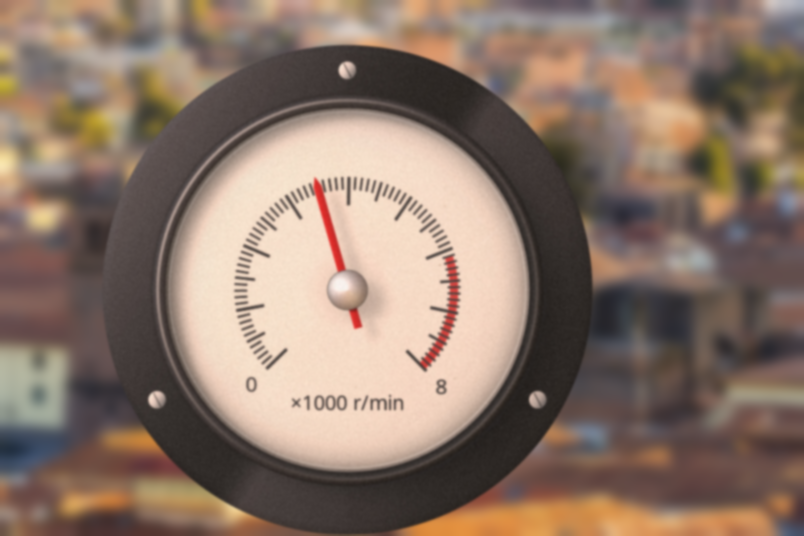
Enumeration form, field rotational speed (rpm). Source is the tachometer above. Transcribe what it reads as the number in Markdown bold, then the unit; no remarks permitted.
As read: **3500** rpm
